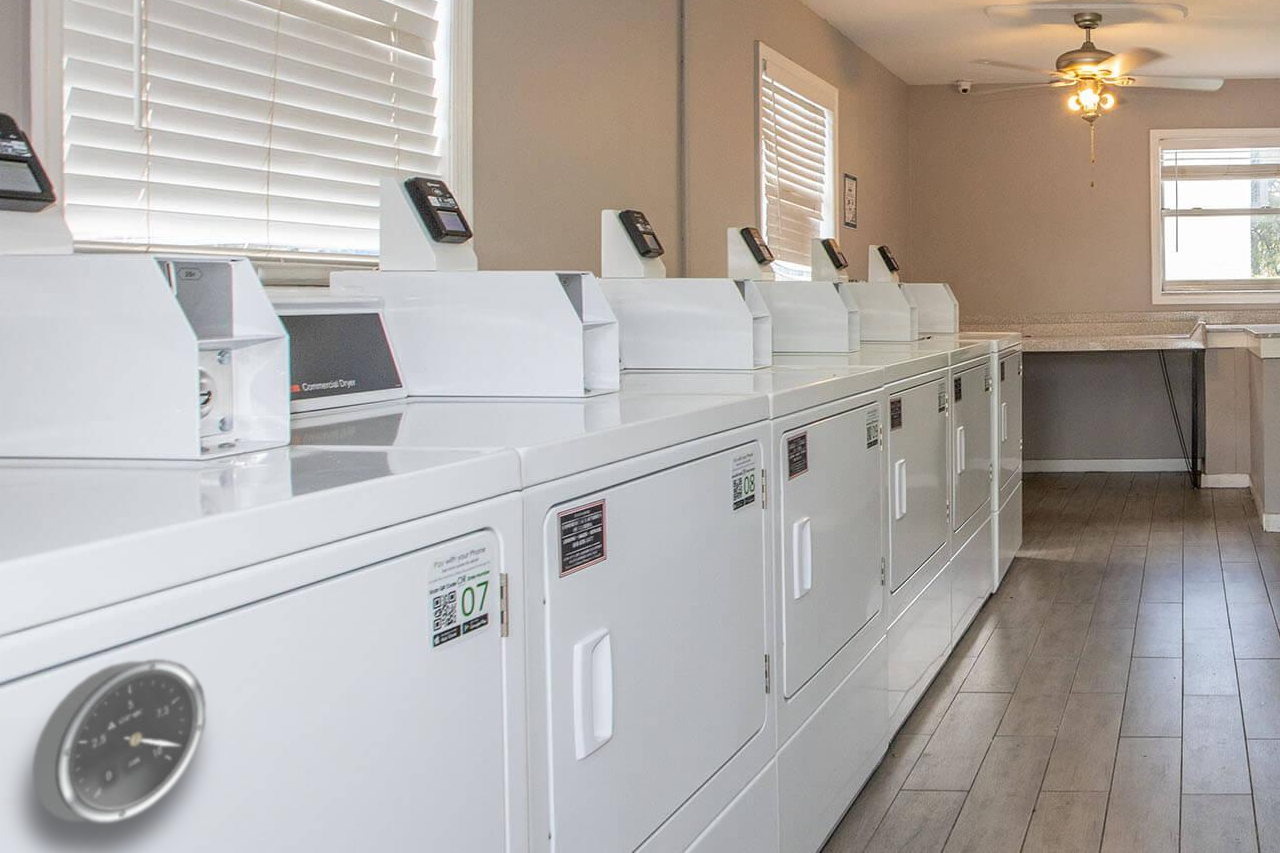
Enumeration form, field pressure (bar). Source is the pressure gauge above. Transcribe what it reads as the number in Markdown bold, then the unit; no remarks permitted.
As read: **9.5** bar
